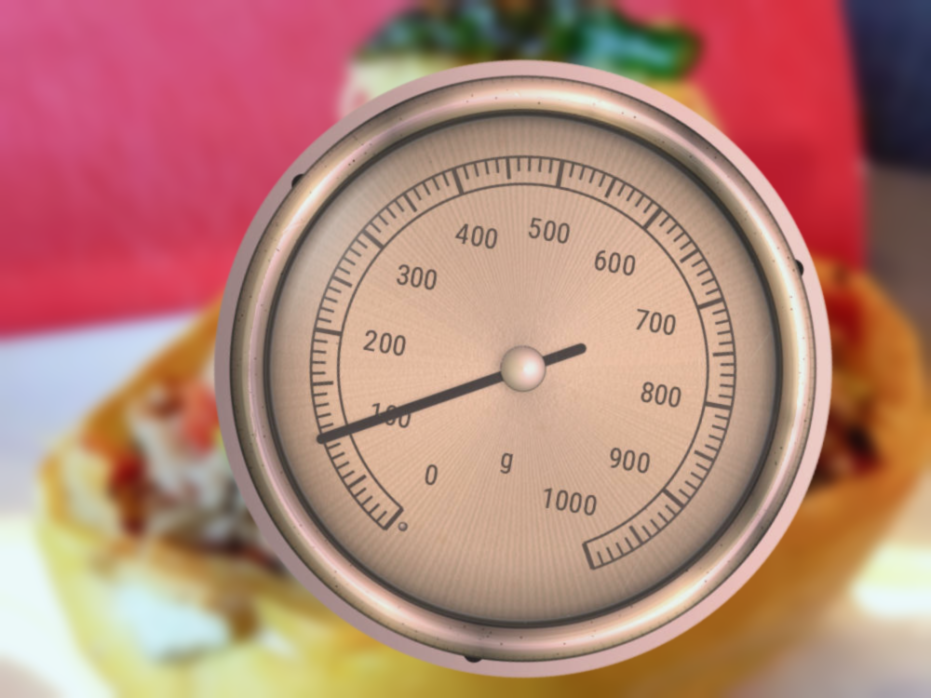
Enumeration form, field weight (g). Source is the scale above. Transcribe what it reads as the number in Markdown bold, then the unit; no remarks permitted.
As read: **100** g
